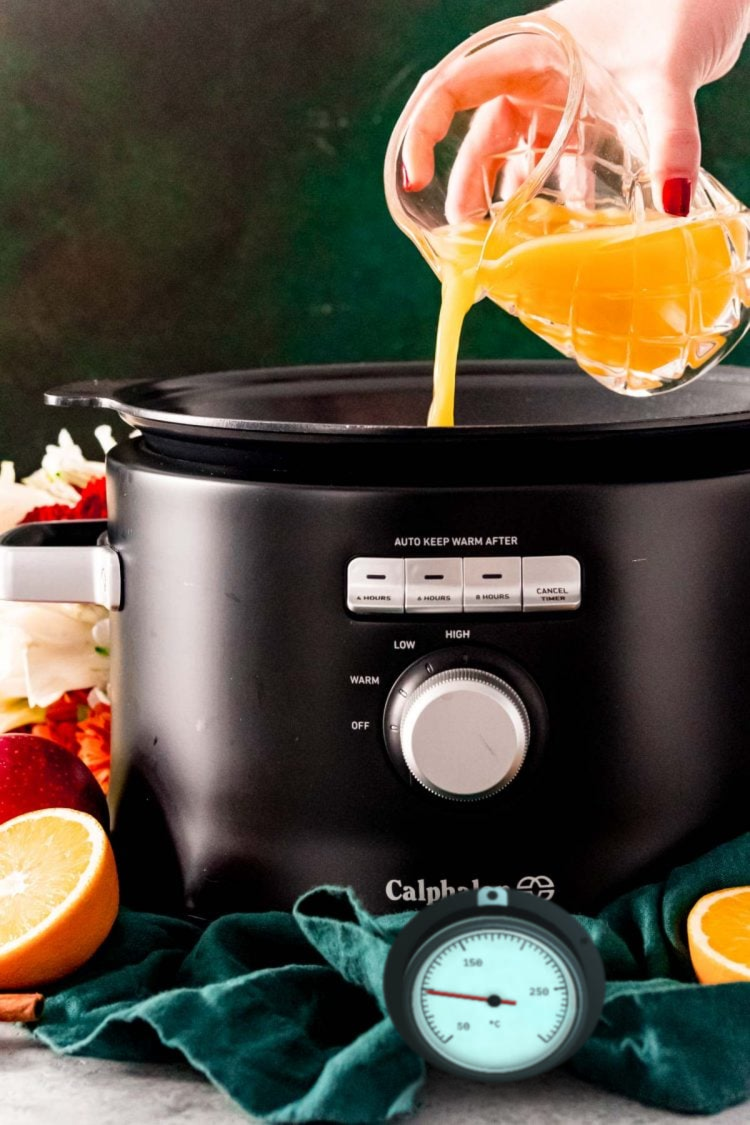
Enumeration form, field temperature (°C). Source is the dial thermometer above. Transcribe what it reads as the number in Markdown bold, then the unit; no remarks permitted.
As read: **100** °C
